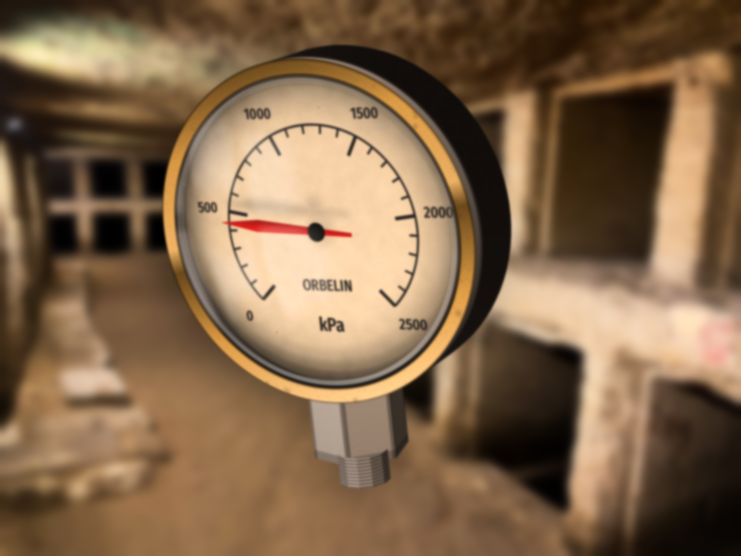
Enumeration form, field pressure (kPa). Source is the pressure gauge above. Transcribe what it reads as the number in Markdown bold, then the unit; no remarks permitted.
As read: **450** kPa
